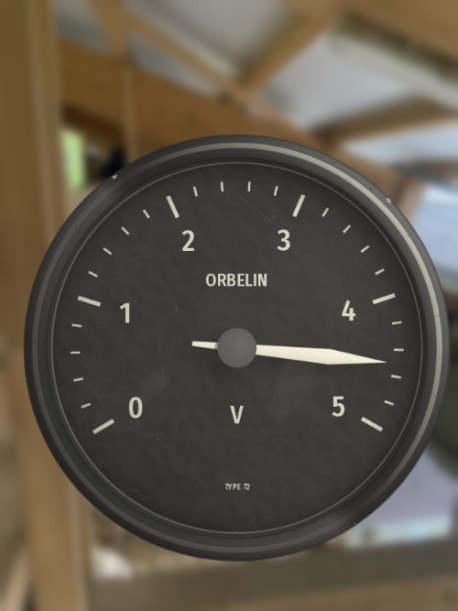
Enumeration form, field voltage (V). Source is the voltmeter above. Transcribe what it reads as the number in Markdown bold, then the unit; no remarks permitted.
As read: **4.5** V
